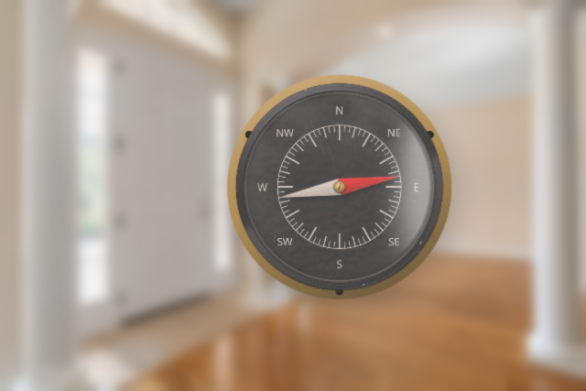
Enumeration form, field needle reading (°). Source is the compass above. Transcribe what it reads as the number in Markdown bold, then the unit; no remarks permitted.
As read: **80** °
